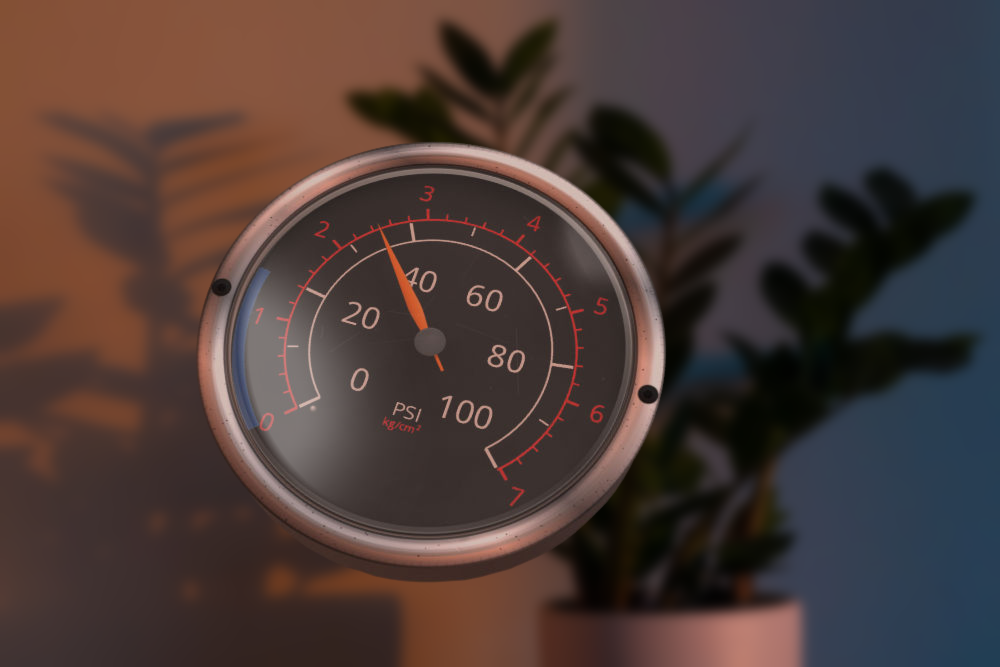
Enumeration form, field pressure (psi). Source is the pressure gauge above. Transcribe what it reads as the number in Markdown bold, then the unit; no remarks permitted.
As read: **35** psi
